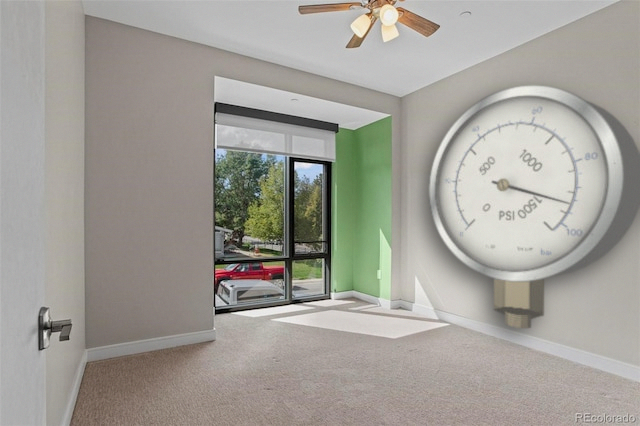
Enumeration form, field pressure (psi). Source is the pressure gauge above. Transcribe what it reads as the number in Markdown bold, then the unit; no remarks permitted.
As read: **1350** psi
